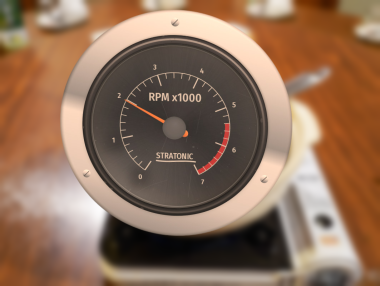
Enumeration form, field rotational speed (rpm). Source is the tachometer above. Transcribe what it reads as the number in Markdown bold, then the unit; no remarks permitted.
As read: **2000** rpm
